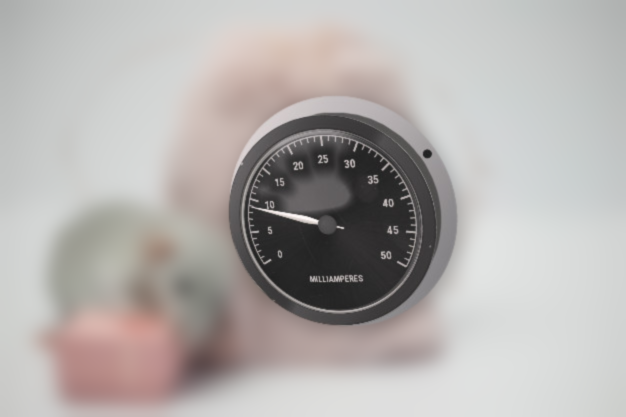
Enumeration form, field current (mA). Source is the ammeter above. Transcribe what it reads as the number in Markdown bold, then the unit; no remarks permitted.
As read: **9** mA
